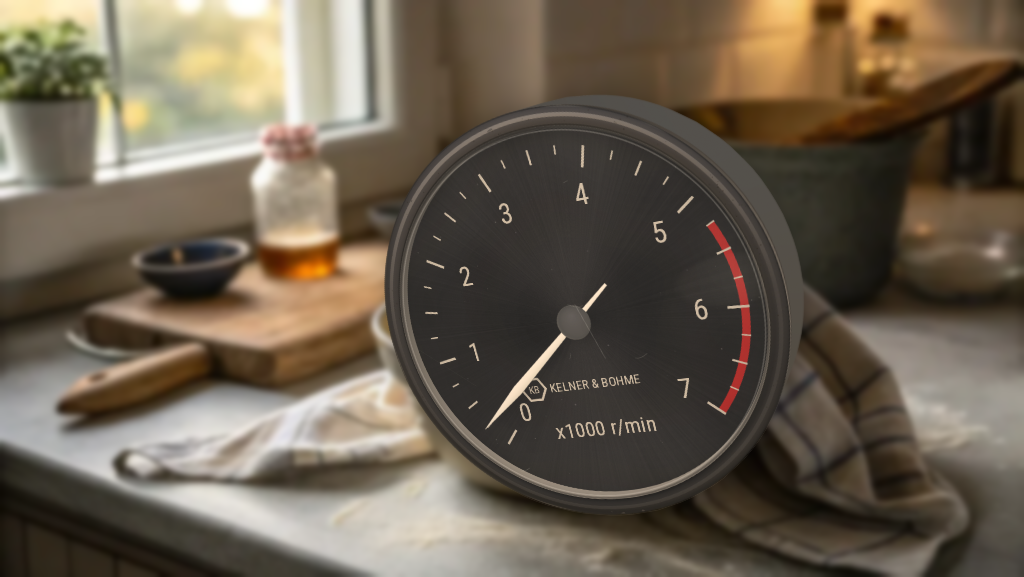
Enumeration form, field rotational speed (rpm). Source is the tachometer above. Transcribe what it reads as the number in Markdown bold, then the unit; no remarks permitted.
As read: **250** rpm
